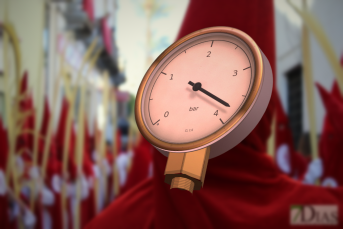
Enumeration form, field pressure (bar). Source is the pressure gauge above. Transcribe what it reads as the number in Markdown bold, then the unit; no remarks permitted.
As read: **3.75** bar
